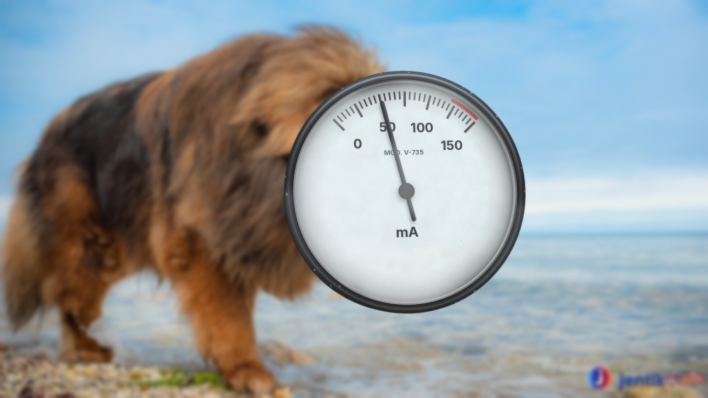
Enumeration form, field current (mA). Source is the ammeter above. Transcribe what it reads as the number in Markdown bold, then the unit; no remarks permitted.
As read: **50** mA
